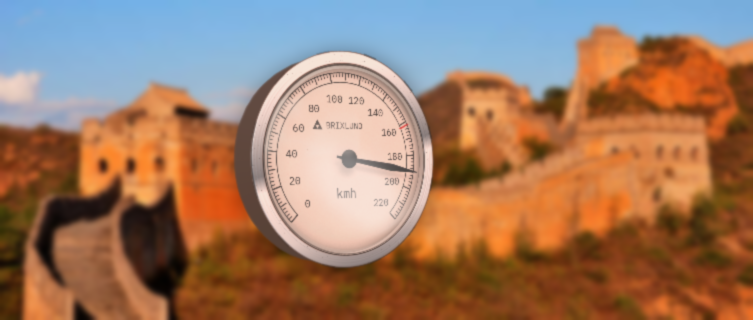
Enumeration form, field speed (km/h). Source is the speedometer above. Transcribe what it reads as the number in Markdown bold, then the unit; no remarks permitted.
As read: **190** km/h
